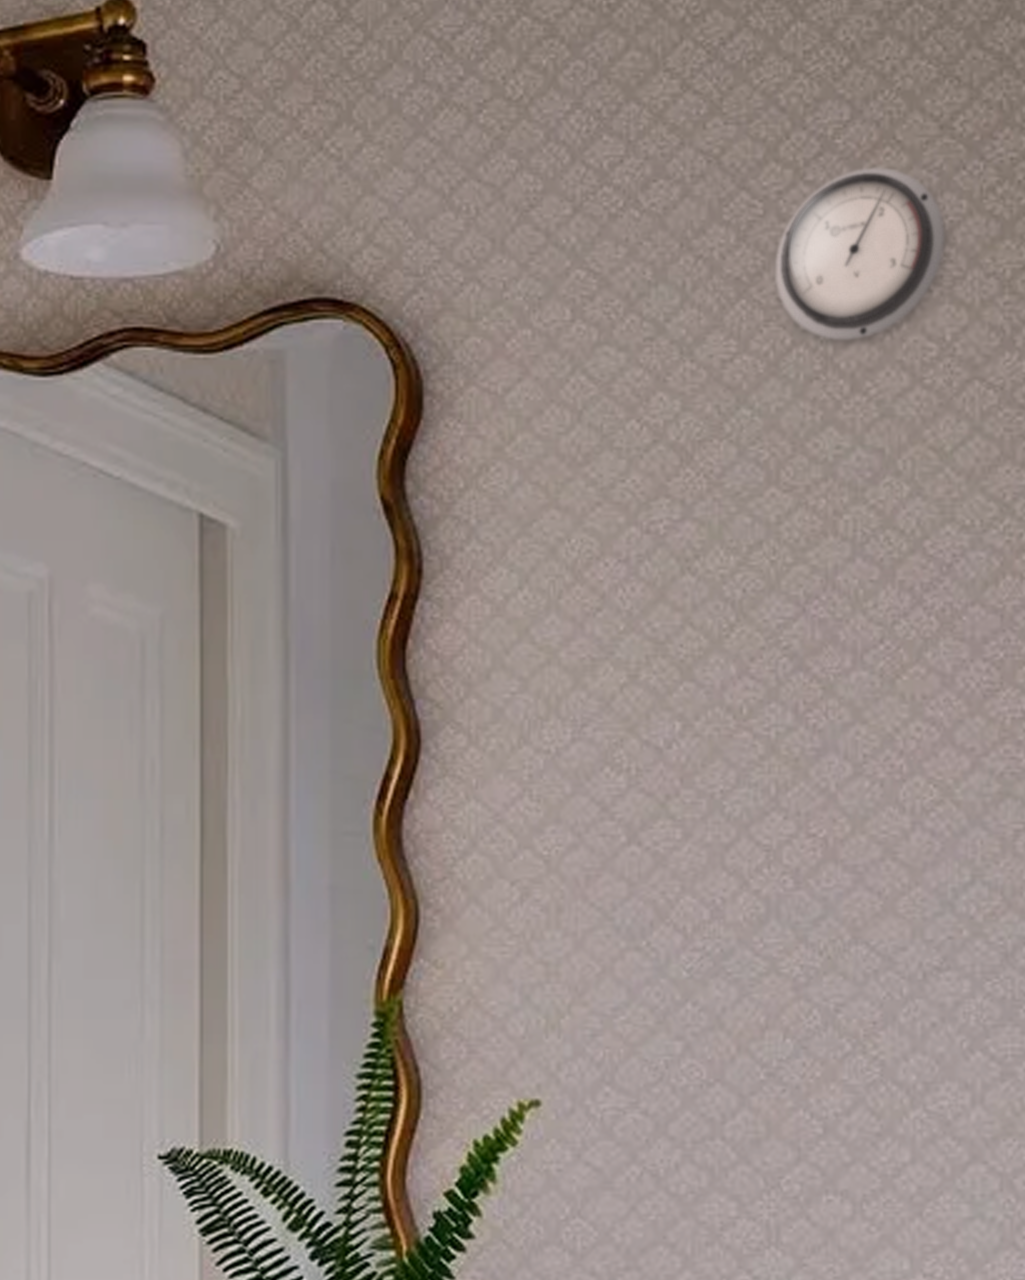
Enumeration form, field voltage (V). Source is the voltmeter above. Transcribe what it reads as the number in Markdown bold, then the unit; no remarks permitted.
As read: **1.9** V
